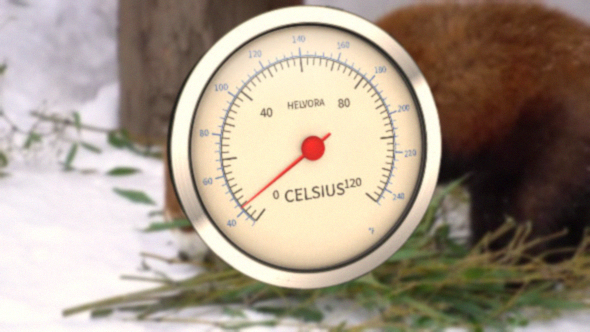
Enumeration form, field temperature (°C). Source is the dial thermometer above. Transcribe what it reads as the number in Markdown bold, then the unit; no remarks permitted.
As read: **6** °C
